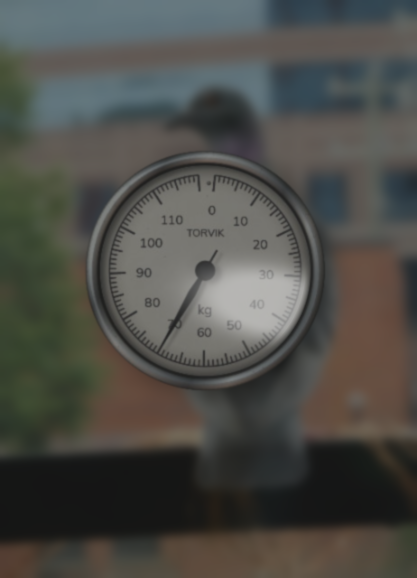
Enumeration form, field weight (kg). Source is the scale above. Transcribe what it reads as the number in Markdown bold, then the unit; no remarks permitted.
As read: **70** kg
